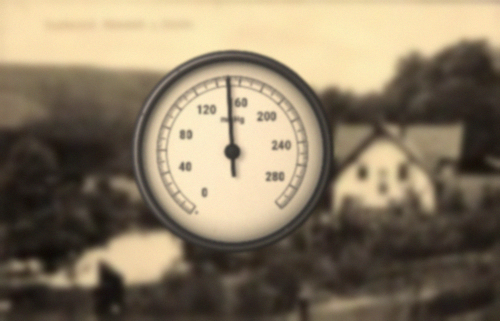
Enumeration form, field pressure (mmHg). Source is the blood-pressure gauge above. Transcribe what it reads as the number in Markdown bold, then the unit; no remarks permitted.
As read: **150** mmHg
